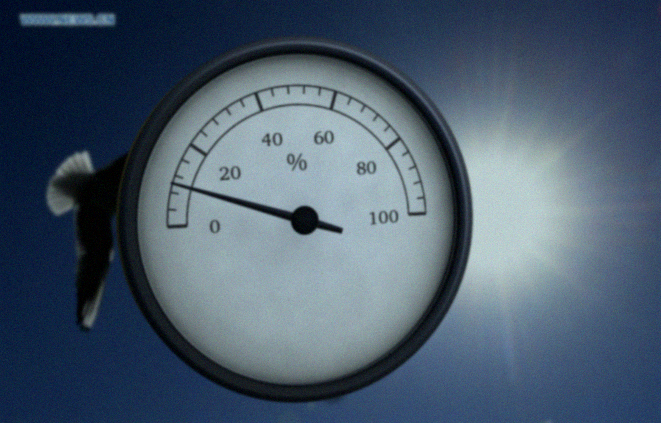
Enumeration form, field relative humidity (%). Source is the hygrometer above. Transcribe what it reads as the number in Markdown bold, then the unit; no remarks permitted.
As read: **10** %
